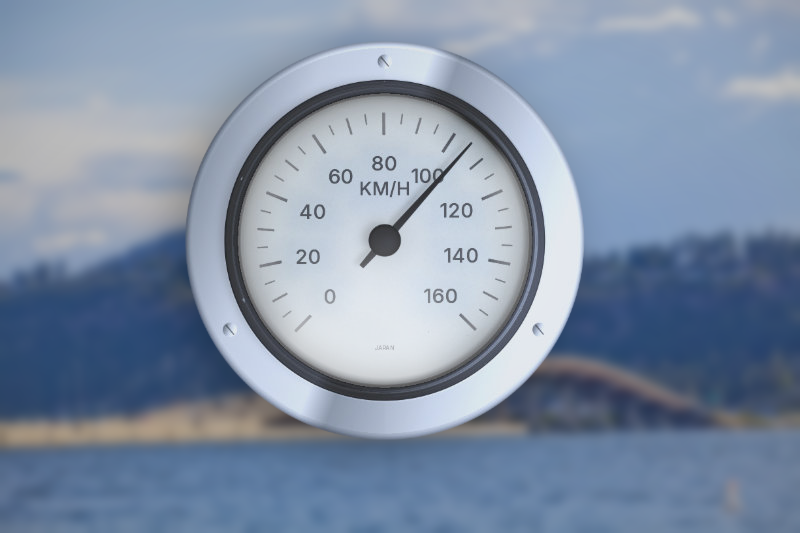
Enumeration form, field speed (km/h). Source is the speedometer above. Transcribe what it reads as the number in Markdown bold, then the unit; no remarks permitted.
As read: **105** km/h
